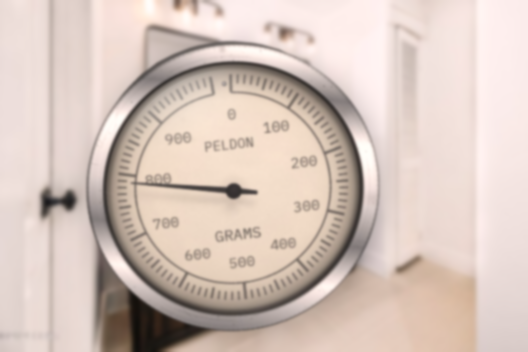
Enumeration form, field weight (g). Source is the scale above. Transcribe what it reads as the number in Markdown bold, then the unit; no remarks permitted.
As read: **790** g
